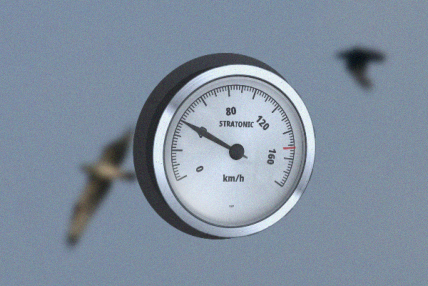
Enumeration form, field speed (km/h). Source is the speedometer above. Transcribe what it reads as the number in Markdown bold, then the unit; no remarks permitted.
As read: **40** km/h
